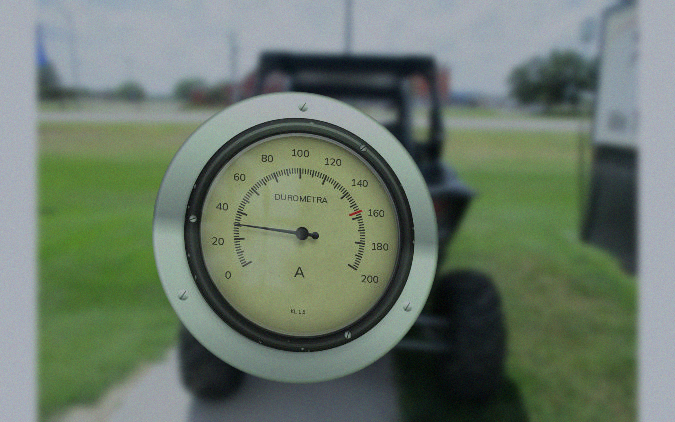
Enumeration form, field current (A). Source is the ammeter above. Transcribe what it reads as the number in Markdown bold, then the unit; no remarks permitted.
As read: **30** A
